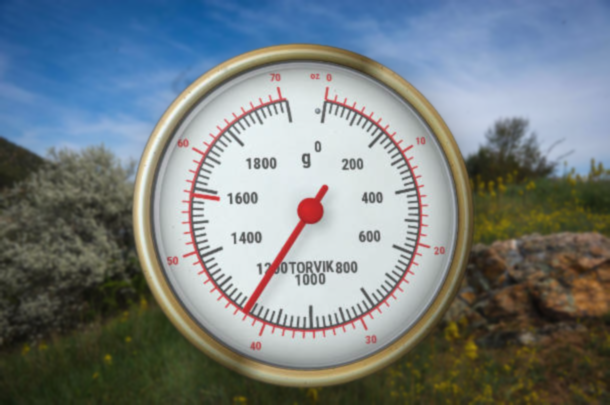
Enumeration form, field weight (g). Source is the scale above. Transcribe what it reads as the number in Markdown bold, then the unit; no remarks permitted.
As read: **1200** g
